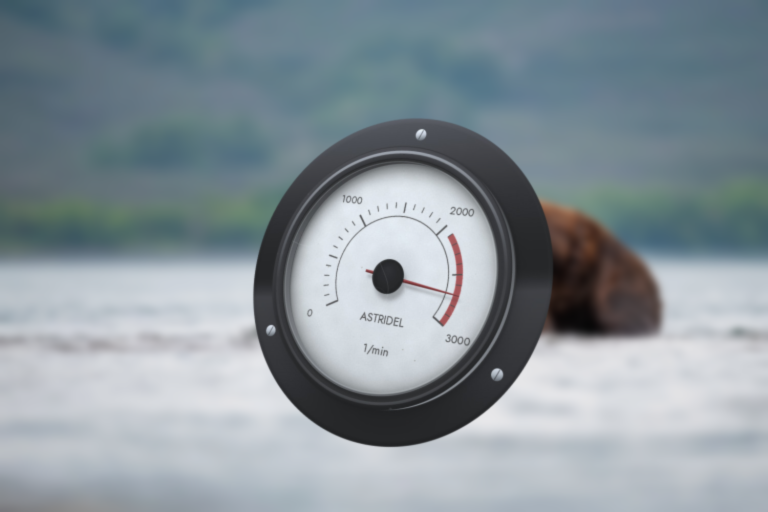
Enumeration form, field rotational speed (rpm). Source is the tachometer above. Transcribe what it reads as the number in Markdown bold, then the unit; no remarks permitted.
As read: **2700** rpm
